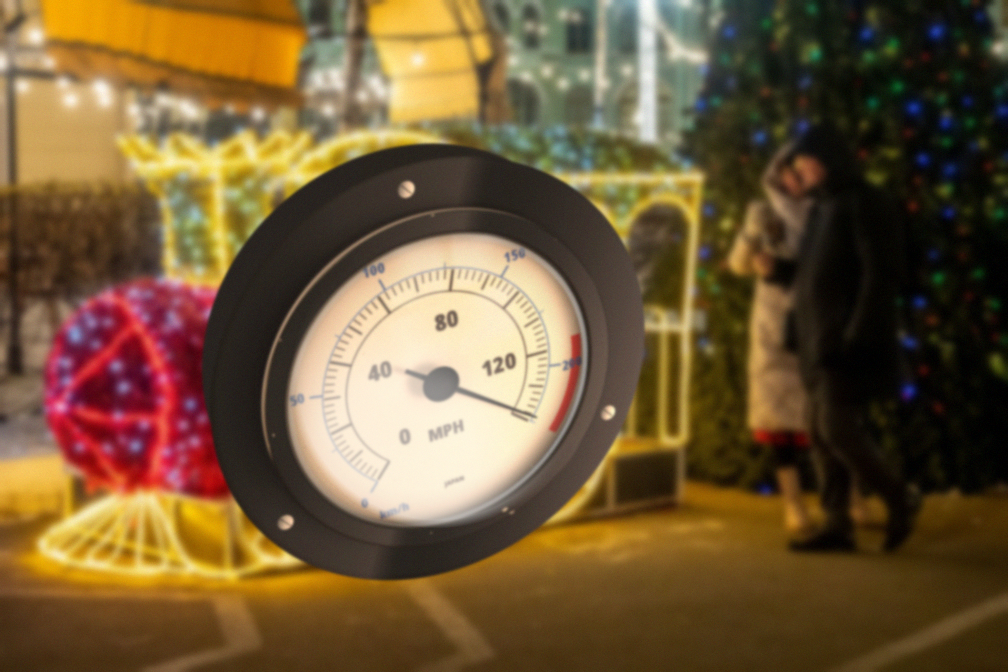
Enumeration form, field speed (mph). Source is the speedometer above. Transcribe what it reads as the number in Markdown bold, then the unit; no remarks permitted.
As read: **138** mph
